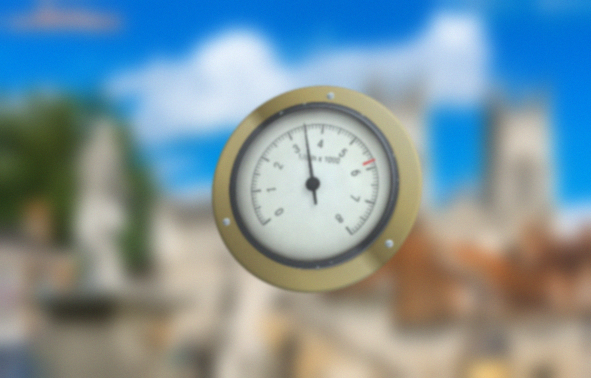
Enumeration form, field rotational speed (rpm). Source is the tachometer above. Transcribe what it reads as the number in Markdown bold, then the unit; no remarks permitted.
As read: **3500** rpm
